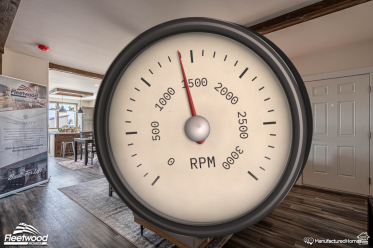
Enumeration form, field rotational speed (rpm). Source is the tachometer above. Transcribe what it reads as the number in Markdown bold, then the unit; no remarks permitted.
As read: **1400** rpm
